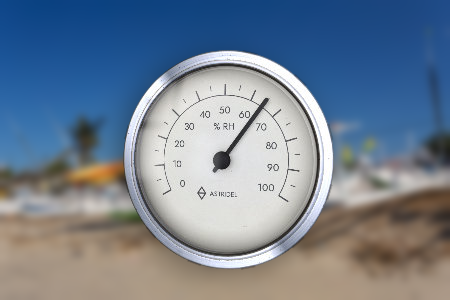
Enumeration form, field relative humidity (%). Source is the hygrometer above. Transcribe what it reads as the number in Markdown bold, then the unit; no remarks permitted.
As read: **65** %
